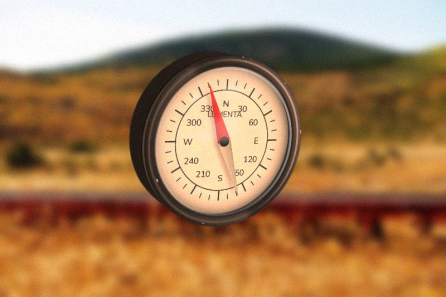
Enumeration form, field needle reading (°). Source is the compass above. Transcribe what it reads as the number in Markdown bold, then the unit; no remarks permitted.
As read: **340** °
